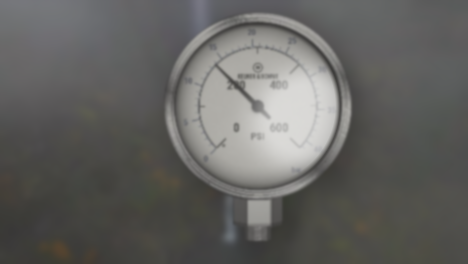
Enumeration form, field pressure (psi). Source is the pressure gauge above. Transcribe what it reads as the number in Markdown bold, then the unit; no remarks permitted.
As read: **200** psi
